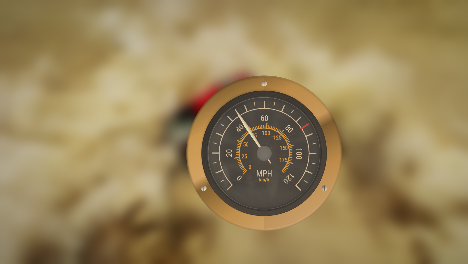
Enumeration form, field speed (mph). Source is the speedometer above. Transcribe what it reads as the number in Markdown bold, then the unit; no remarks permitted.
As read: **45** mph
